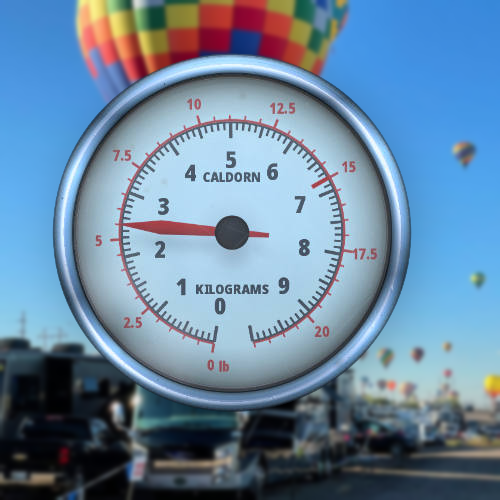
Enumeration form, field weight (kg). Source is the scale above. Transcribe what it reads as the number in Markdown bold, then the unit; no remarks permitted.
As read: **2.5** kg
